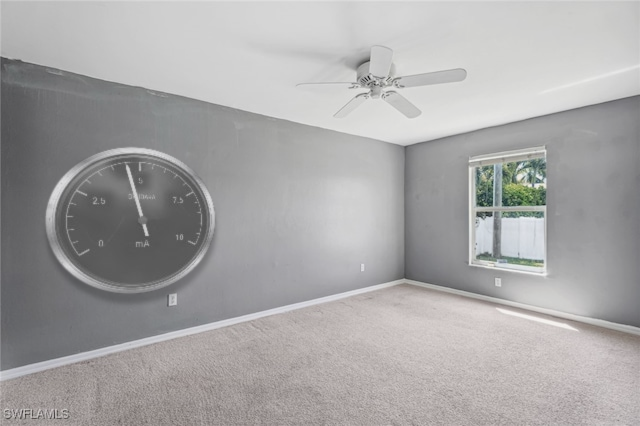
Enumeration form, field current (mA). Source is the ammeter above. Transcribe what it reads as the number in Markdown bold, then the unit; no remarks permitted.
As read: **4.5** mA
